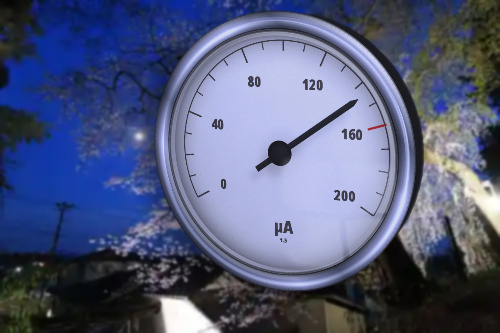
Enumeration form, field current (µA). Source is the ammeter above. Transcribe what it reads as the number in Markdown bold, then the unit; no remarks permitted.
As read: **145** µA
